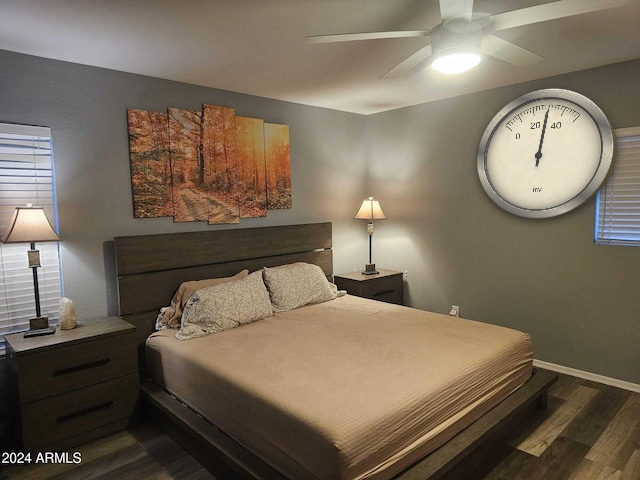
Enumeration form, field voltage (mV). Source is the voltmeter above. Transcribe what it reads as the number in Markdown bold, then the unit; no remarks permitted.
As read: **30** mV
